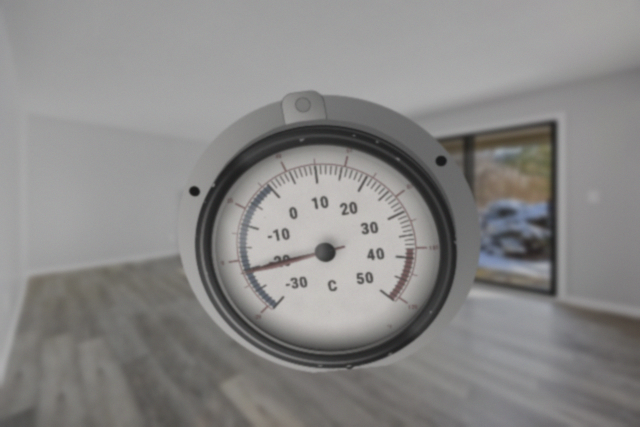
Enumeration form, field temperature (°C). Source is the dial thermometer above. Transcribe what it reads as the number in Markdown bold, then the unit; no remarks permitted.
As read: **-20** °C
